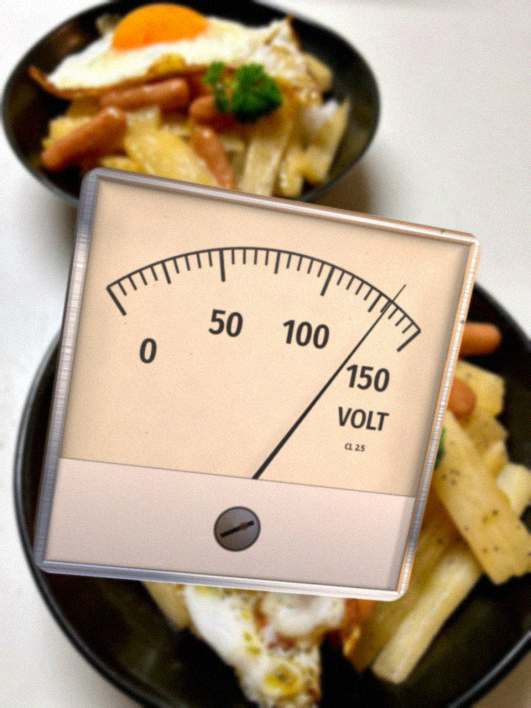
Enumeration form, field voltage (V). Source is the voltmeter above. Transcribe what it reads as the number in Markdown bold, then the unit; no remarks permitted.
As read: **130** V
